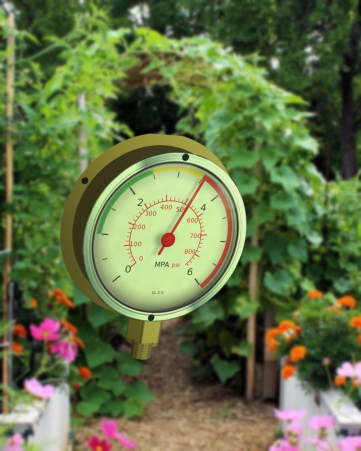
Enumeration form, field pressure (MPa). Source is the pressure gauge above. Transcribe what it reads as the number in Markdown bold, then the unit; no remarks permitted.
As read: **3.5** MPa
